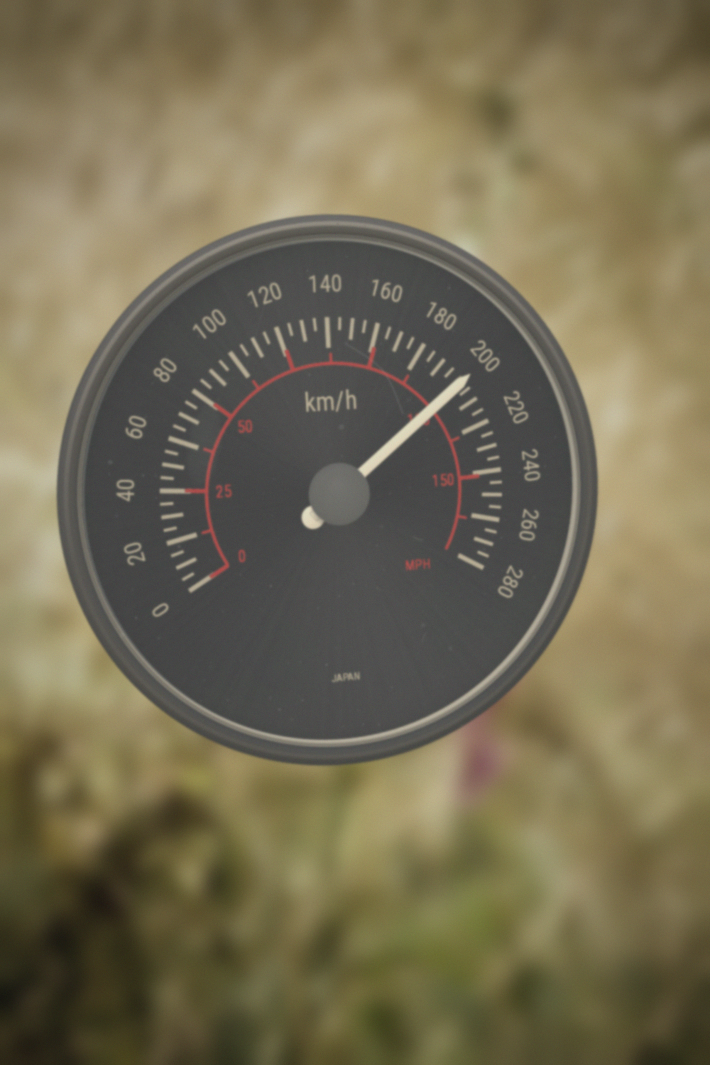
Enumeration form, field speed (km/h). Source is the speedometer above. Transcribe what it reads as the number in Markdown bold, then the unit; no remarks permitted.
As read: **200** km/h
